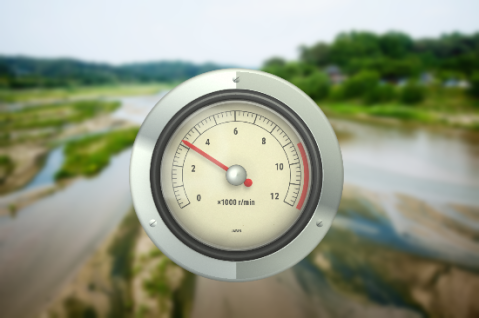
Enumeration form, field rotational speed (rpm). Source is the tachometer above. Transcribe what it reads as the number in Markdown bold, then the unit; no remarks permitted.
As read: **3200** rpm
